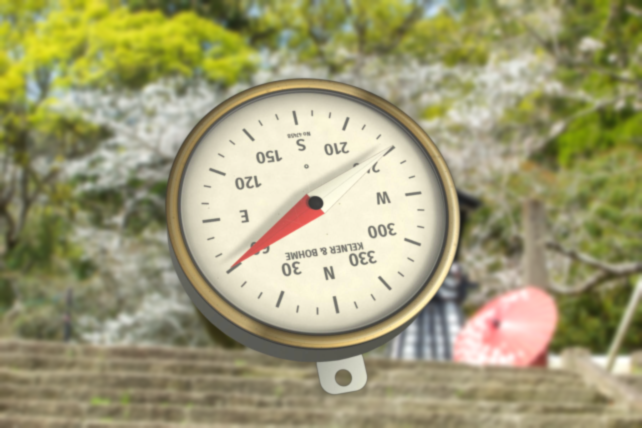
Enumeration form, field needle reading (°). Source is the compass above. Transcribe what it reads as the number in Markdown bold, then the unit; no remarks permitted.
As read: **60** °
